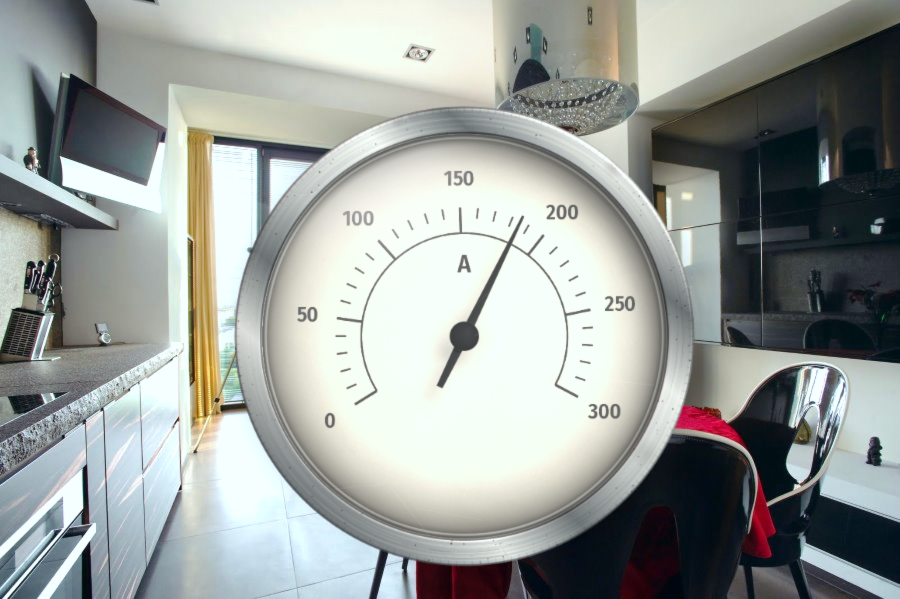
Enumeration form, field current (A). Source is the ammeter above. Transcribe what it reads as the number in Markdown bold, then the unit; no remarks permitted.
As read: **185** A
